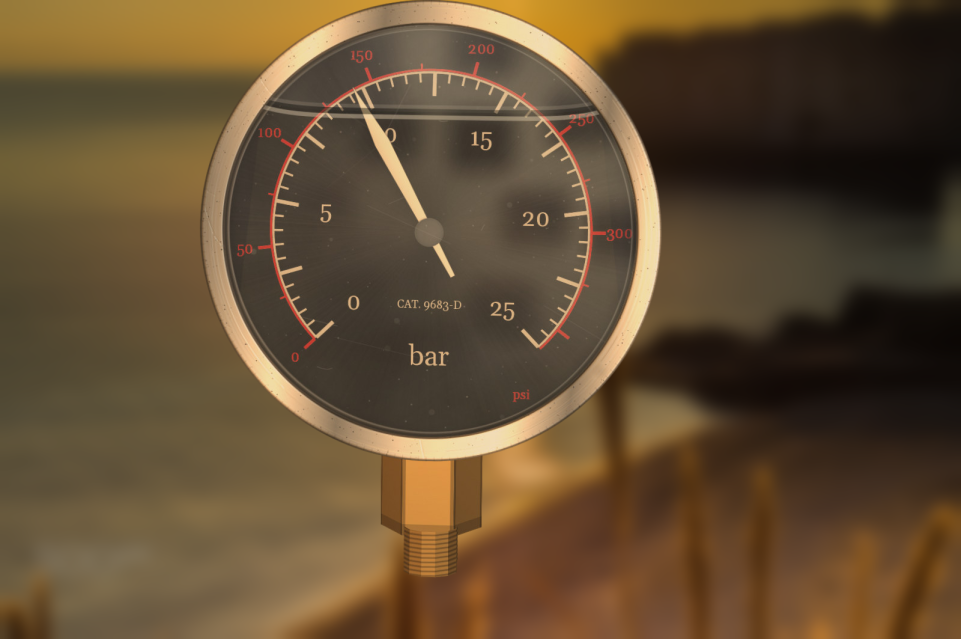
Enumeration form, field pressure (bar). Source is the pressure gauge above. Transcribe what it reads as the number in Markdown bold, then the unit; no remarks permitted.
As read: **9.75** bar
